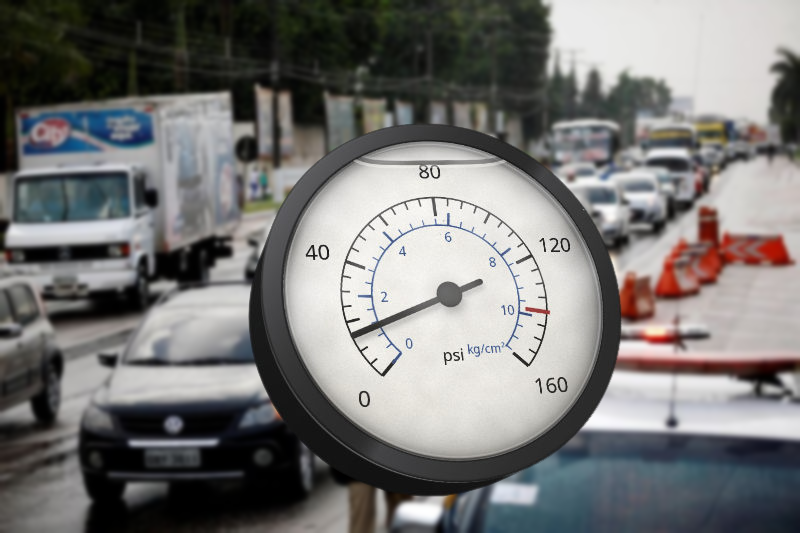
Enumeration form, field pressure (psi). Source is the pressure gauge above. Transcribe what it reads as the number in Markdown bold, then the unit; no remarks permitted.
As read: **15** psi
